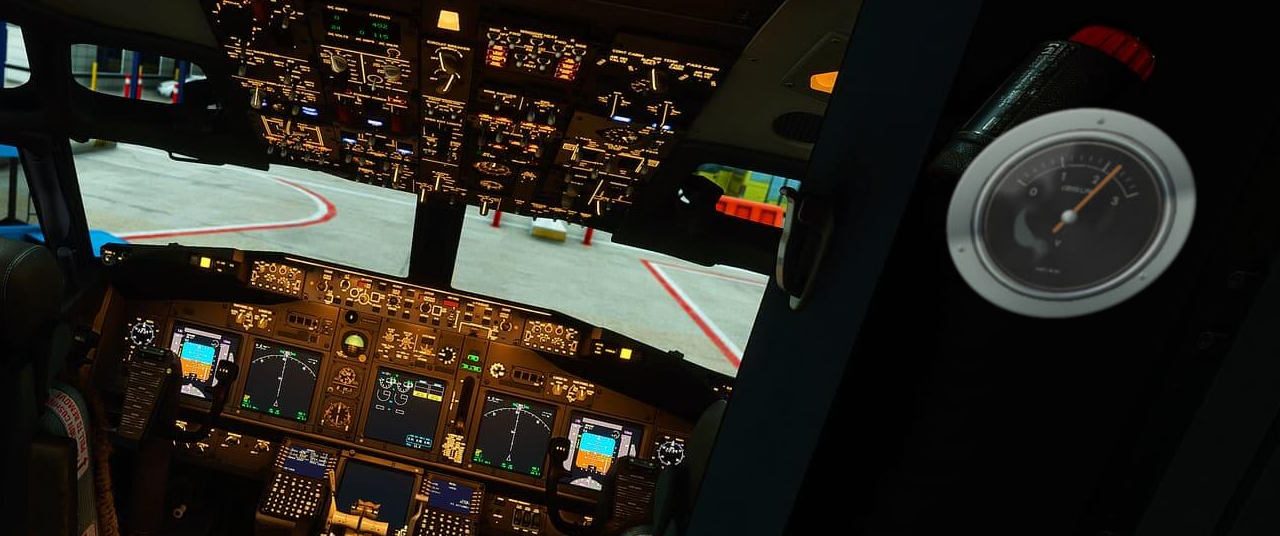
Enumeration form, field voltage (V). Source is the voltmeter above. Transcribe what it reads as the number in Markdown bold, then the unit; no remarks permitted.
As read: **2.2** V
